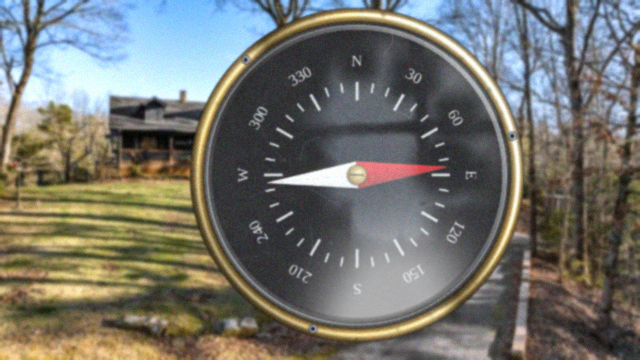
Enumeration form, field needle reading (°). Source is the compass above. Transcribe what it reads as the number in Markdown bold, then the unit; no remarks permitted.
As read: **85** °
